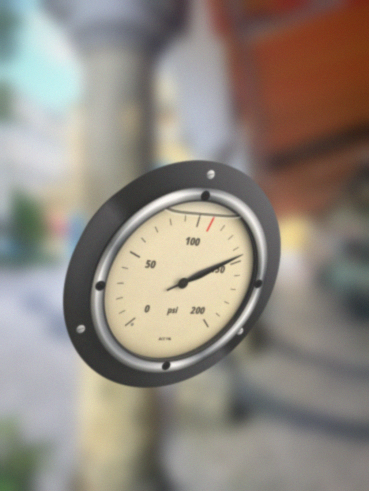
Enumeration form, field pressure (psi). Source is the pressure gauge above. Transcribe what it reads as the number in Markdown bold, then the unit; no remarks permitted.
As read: **145** psi
